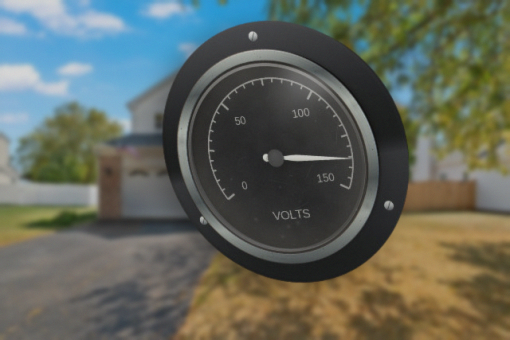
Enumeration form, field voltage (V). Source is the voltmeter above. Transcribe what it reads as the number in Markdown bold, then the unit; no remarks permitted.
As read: **135** V
